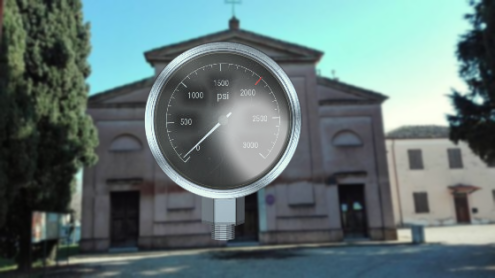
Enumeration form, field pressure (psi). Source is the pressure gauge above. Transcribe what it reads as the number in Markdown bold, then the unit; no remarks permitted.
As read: **50** psi
